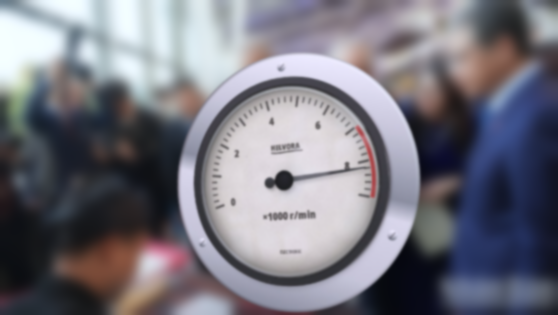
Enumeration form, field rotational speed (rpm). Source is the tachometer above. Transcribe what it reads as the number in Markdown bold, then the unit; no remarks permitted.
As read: **8200** rpm
